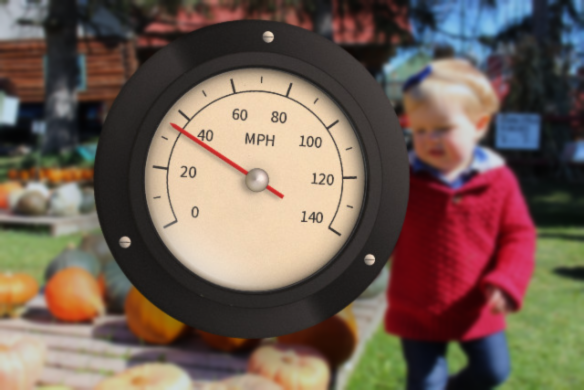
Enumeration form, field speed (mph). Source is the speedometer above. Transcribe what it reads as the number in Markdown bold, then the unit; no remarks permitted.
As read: **35** mph
